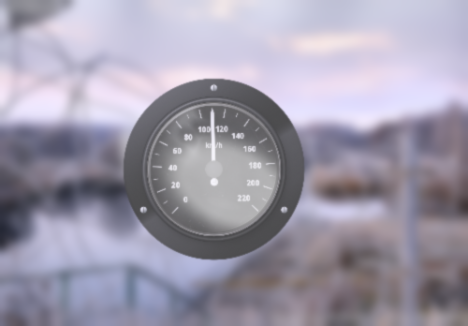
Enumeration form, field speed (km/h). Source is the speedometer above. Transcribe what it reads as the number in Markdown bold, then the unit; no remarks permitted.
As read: **110** km/h
